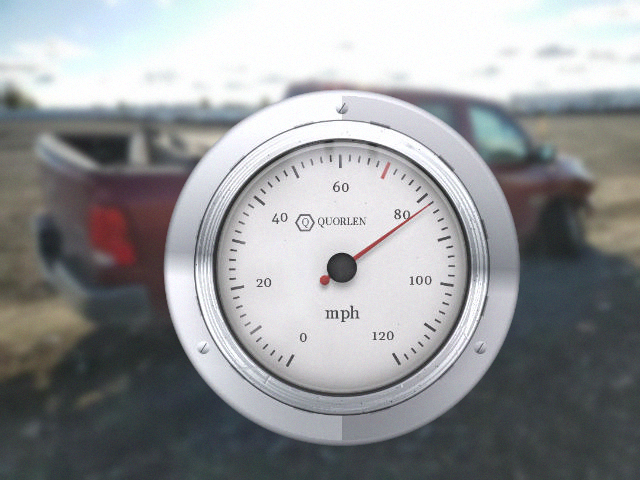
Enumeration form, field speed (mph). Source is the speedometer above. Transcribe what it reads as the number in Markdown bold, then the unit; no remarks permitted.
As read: **82** mph
